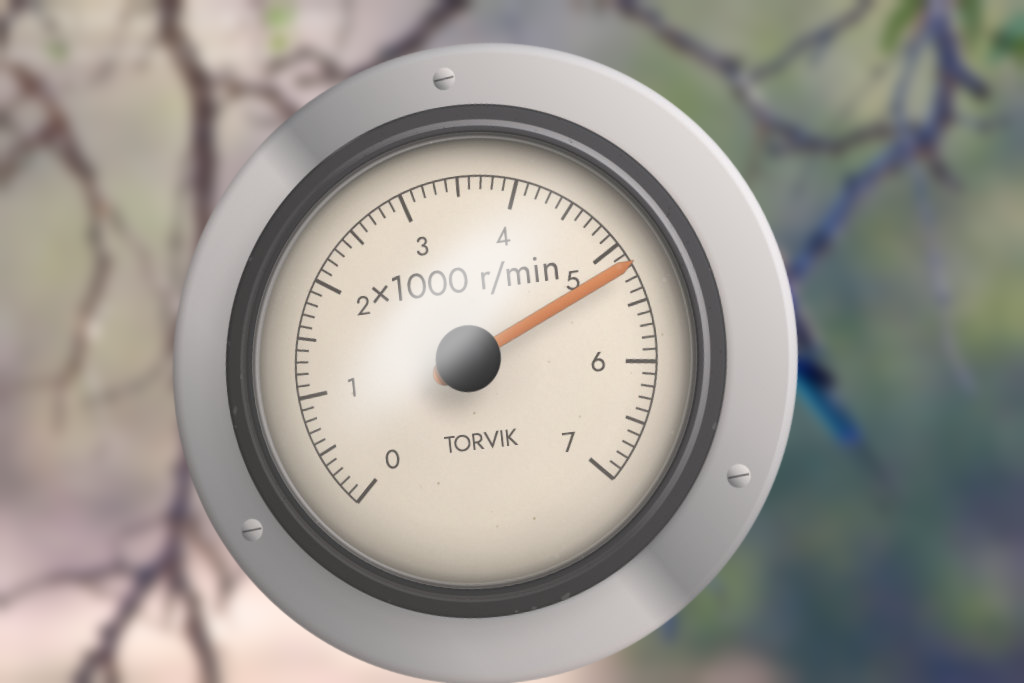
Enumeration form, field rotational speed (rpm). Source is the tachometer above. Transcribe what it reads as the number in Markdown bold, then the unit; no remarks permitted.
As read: **5200** rpm
